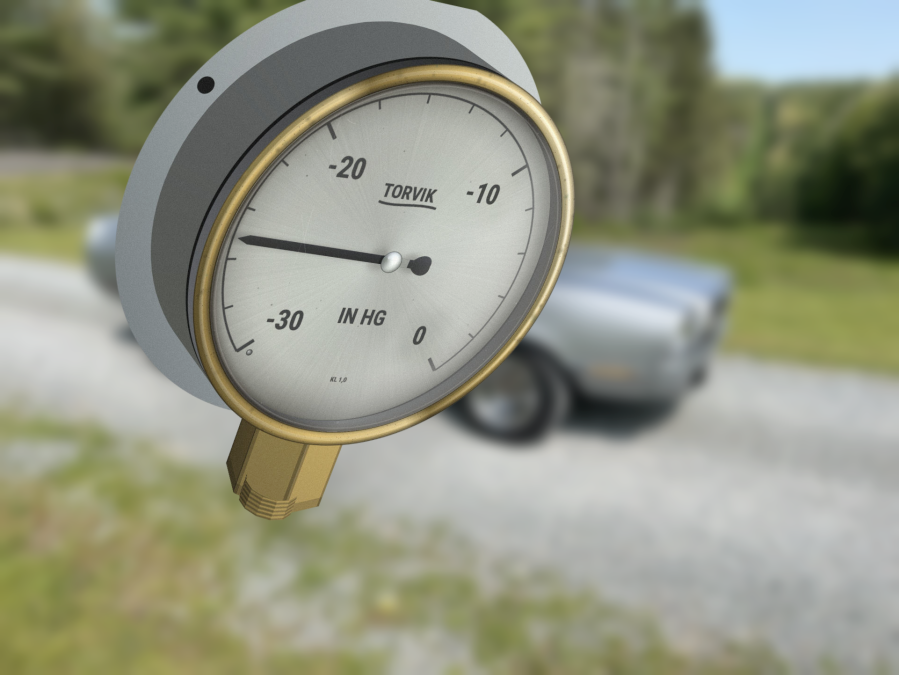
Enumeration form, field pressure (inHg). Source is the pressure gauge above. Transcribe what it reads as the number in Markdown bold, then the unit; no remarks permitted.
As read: **-25** inHg
